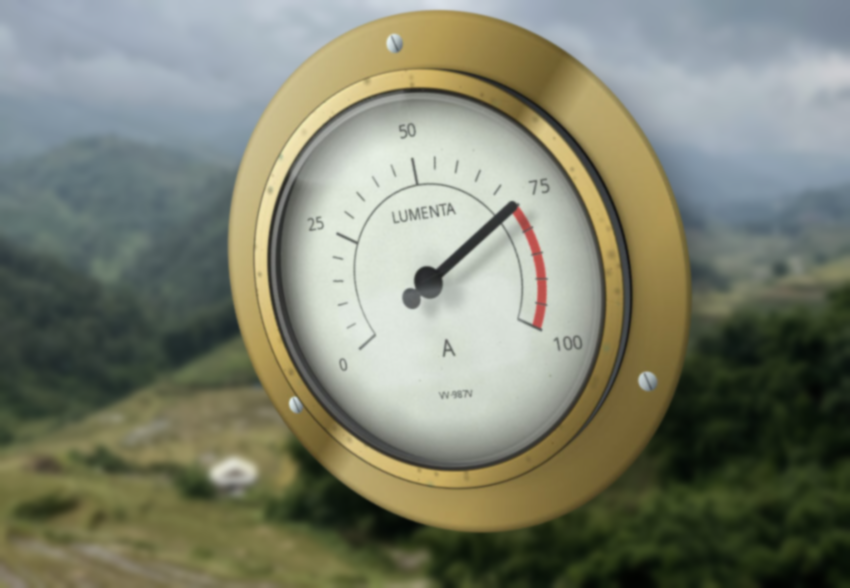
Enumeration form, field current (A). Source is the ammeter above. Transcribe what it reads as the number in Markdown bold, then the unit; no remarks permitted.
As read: **75** A
